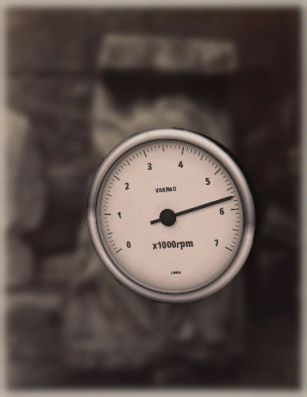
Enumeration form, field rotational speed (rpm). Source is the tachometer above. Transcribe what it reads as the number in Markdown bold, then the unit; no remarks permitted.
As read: **5700** rpm
